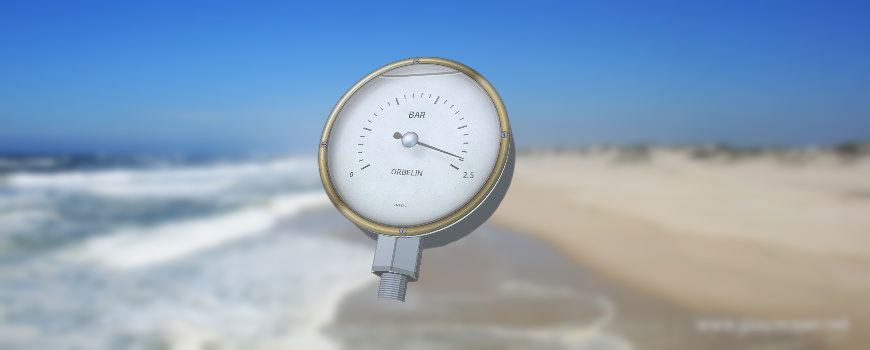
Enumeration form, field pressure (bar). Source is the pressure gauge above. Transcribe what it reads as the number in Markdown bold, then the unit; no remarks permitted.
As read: **2.4** bar
